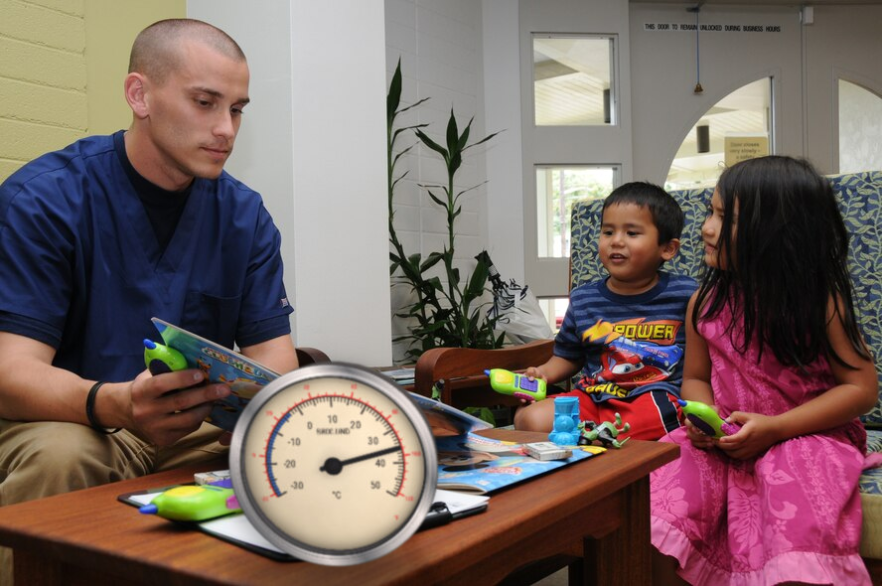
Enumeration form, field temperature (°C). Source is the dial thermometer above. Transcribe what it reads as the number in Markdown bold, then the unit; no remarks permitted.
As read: **35** °C
